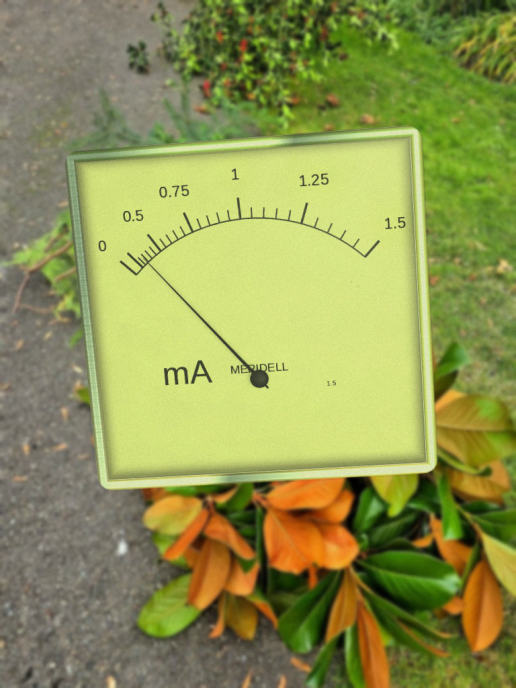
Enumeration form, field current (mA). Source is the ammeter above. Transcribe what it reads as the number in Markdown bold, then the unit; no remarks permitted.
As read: **0.35** mA
